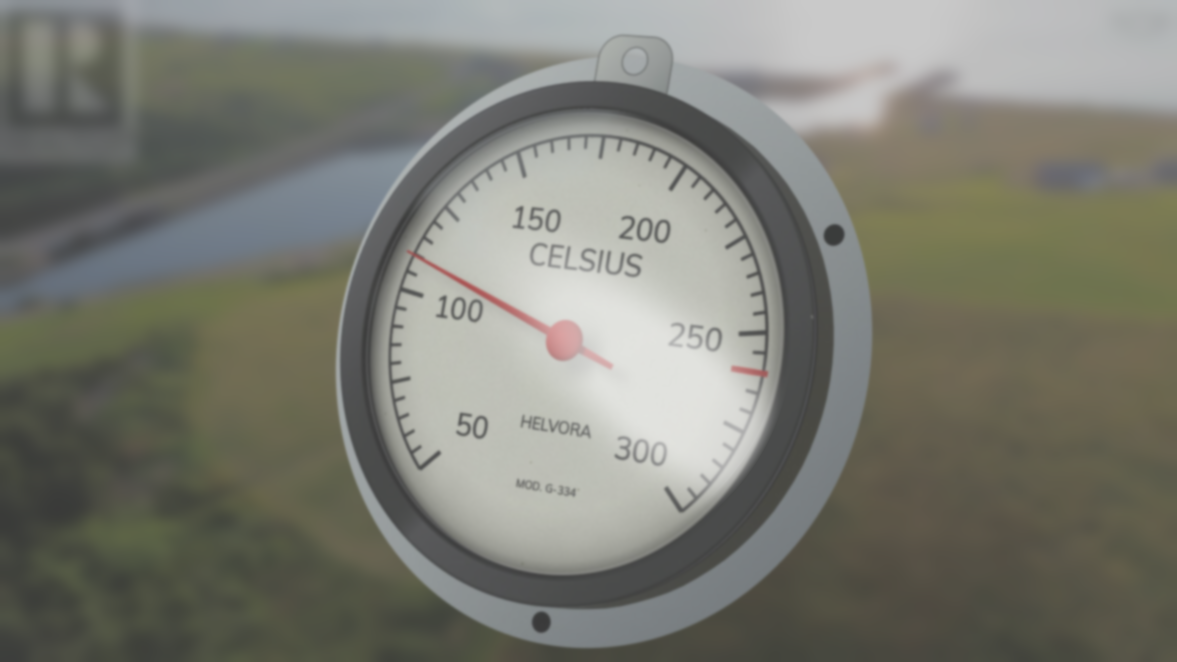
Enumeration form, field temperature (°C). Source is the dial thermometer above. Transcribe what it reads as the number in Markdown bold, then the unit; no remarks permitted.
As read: **110** °C
